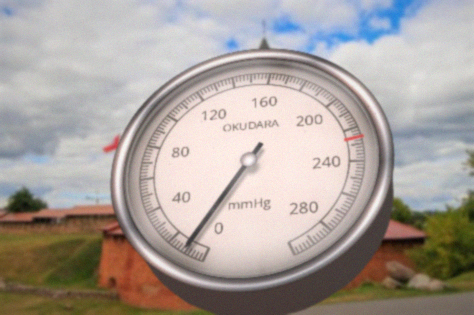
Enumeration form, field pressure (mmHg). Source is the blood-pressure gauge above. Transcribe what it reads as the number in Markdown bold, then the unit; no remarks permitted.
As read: **10** mmHg
